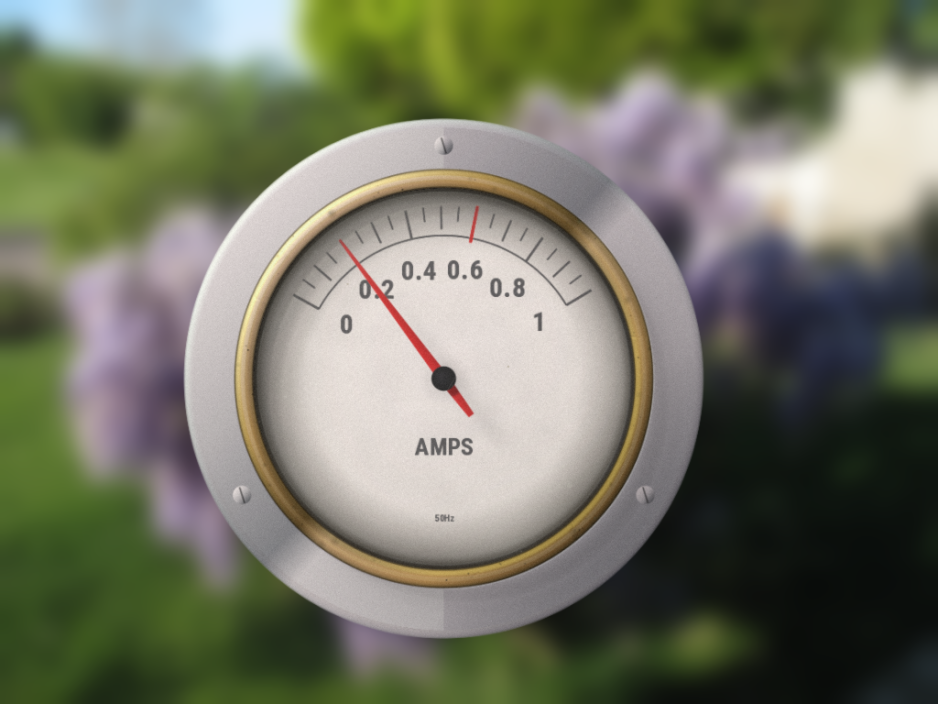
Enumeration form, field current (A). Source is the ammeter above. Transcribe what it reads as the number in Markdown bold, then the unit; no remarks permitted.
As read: **0.2** A
